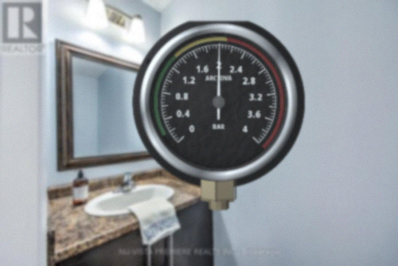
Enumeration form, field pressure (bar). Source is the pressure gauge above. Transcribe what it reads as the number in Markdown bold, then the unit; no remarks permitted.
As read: **2** bar
